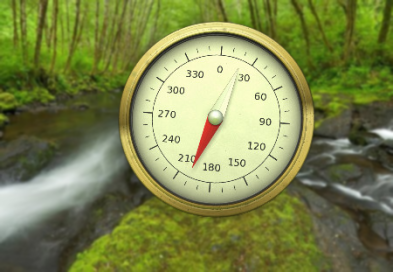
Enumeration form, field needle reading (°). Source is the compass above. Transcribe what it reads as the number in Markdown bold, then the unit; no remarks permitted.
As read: **200** °
